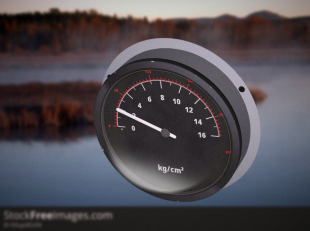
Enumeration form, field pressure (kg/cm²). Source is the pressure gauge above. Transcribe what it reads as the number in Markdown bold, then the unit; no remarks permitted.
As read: **2** kg/cm²
